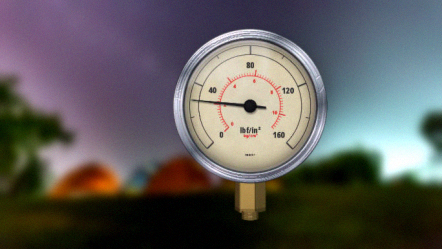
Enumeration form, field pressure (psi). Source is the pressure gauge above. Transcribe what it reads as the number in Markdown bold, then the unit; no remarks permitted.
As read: **30** psi
